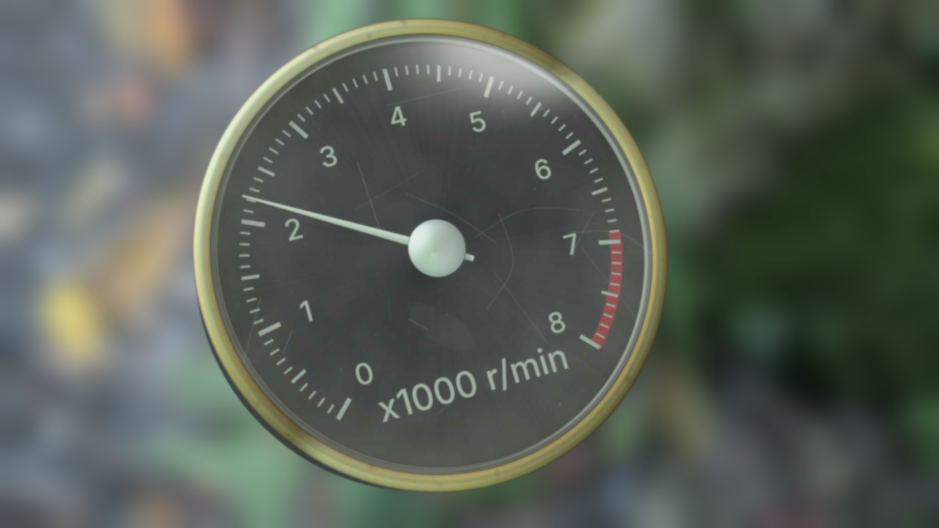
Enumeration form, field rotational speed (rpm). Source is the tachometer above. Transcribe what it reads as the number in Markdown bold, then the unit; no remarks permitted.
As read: **2200** rpm
